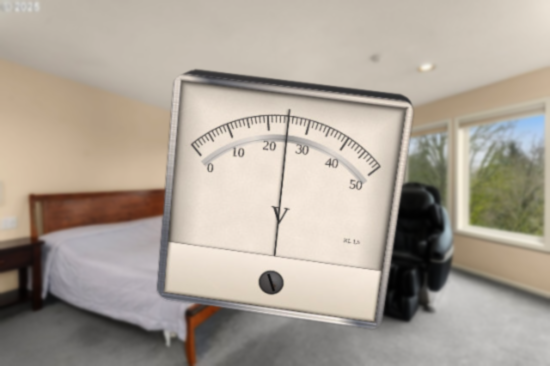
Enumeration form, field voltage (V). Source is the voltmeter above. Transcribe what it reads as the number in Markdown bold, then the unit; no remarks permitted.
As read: **25** V
